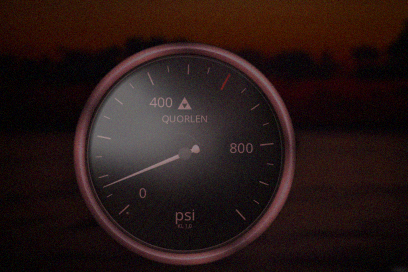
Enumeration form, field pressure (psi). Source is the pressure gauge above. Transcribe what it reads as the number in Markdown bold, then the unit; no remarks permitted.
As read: **75** psi
